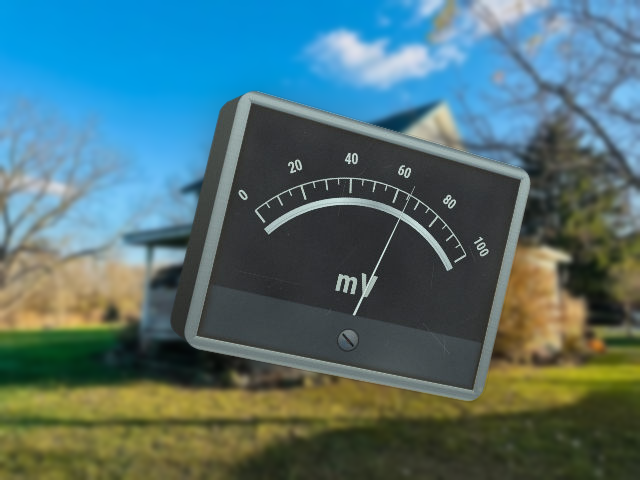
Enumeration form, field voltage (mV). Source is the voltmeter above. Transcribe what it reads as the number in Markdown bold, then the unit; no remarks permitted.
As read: **65** mV
